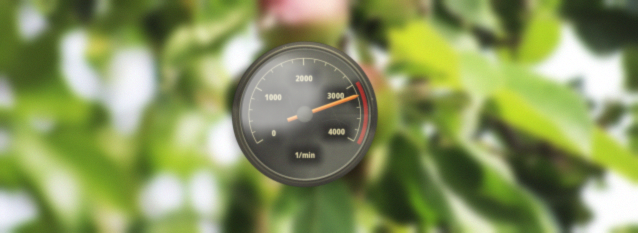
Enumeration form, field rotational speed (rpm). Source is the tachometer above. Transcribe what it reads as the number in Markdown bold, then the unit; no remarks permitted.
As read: **3200** rpm
